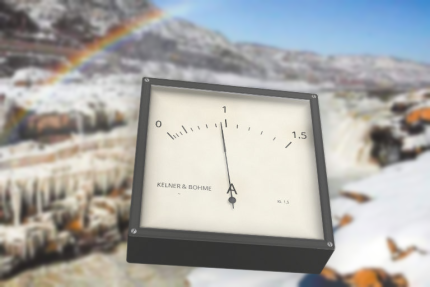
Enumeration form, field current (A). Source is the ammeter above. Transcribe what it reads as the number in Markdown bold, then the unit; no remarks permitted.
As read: **0.95** A
